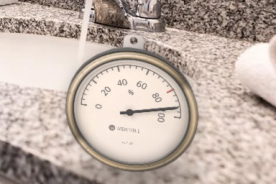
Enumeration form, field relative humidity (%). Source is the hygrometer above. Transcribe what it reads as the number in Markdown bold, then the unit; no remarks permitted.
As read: **92** %
